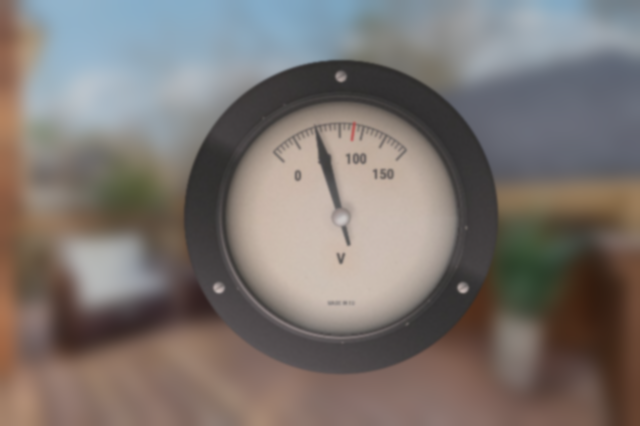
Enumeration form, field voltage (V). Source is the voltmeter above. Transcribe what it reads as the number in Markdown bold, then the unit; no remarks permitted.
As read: **50** V
